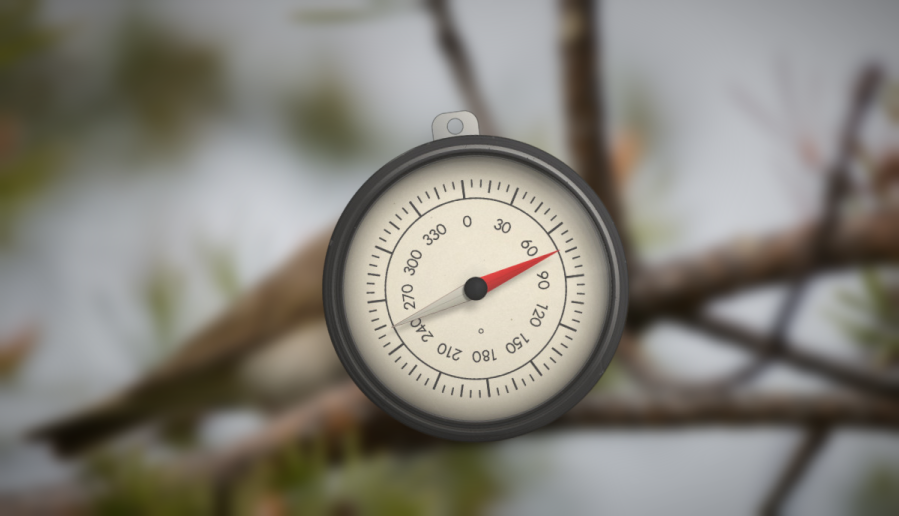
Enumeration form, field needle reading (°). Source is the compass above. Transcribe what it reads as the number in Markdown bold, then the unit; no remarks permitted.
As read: **72.5** °
